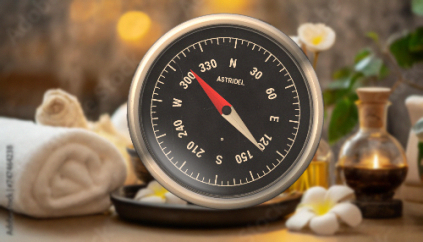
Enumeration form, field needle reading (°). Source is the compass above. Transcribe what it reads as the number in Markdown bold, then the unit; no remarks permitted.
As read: **310** °
